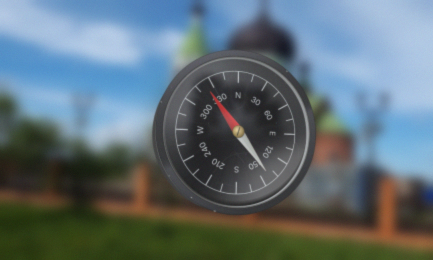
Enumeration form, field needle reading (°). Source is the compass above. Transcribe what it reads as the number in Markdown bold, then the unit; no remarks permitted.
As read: **322.5** °
